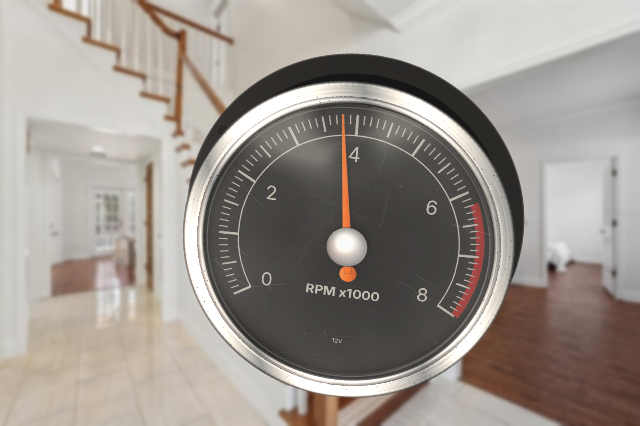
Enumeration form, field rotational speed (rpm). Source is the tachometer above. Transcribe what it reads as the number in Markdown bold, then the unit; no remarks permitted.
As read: **3800** rpm
